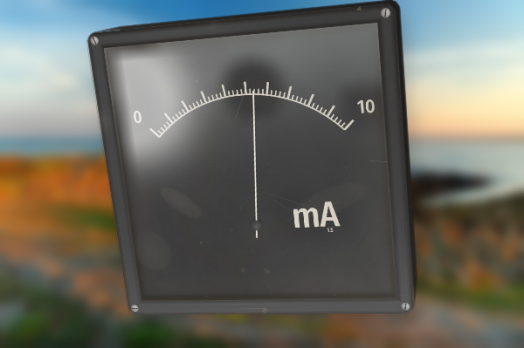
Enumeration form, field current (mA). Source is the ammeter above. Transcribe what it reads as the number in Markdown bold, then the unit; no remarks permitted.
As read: **5.4** mA
